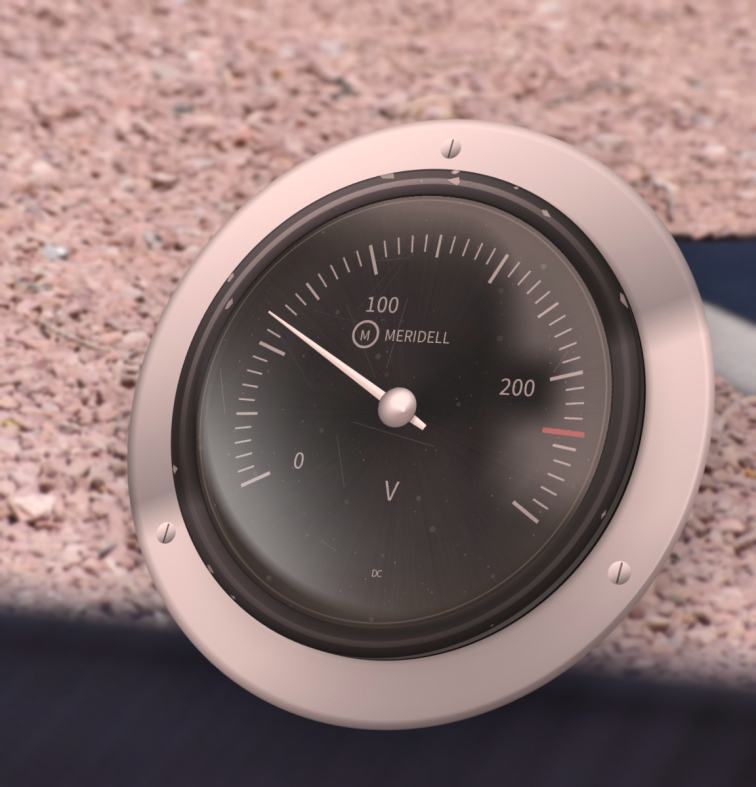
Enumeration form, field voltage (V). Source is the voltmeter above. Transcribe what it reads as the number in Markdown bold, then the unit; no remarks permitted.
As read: **60** V
